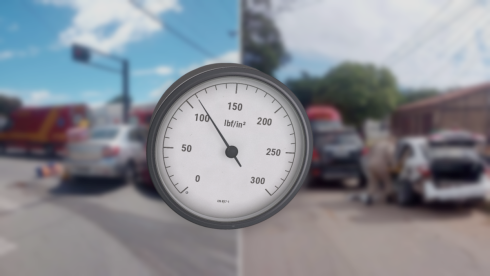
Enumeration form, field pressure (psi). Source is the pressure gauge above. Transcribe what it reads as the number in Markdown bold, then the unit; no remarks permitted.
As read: **110** psi
